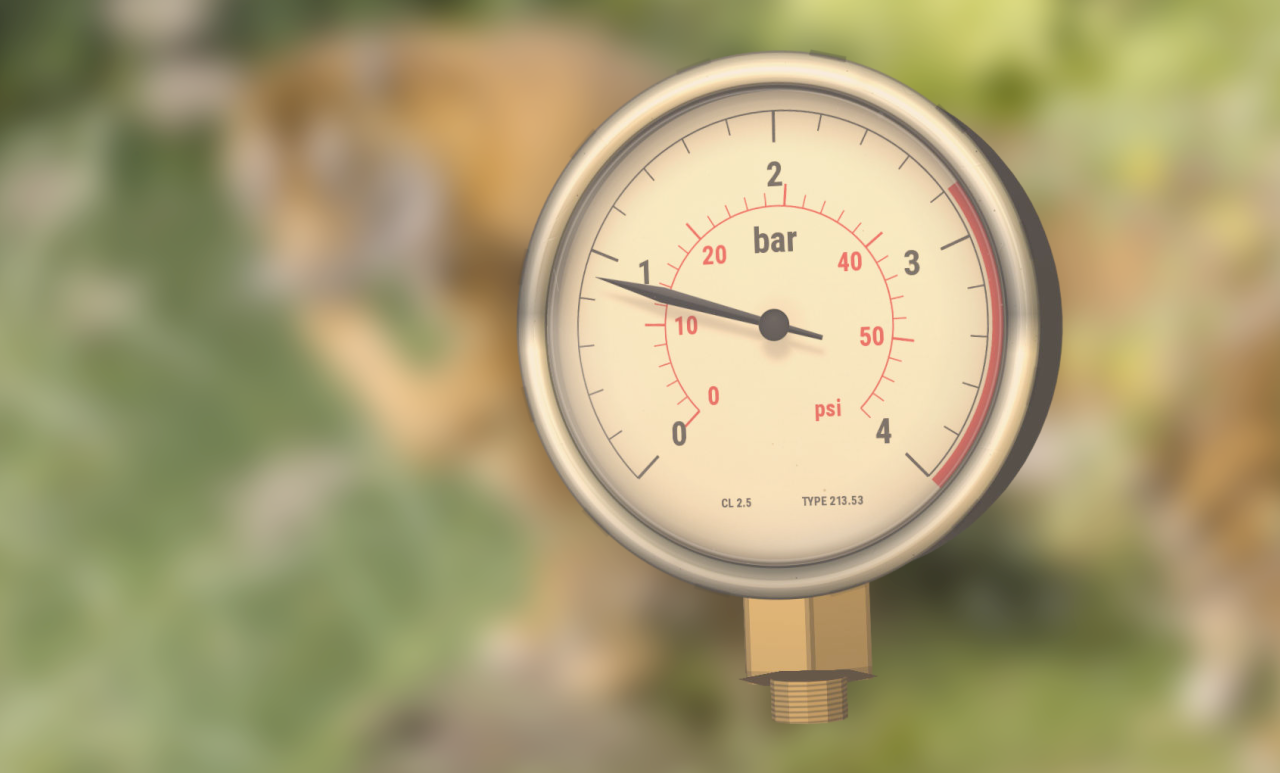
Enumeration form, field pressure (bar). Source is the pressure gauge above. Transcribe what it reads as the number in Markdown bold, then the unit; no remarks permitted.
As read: **0.9** bar
